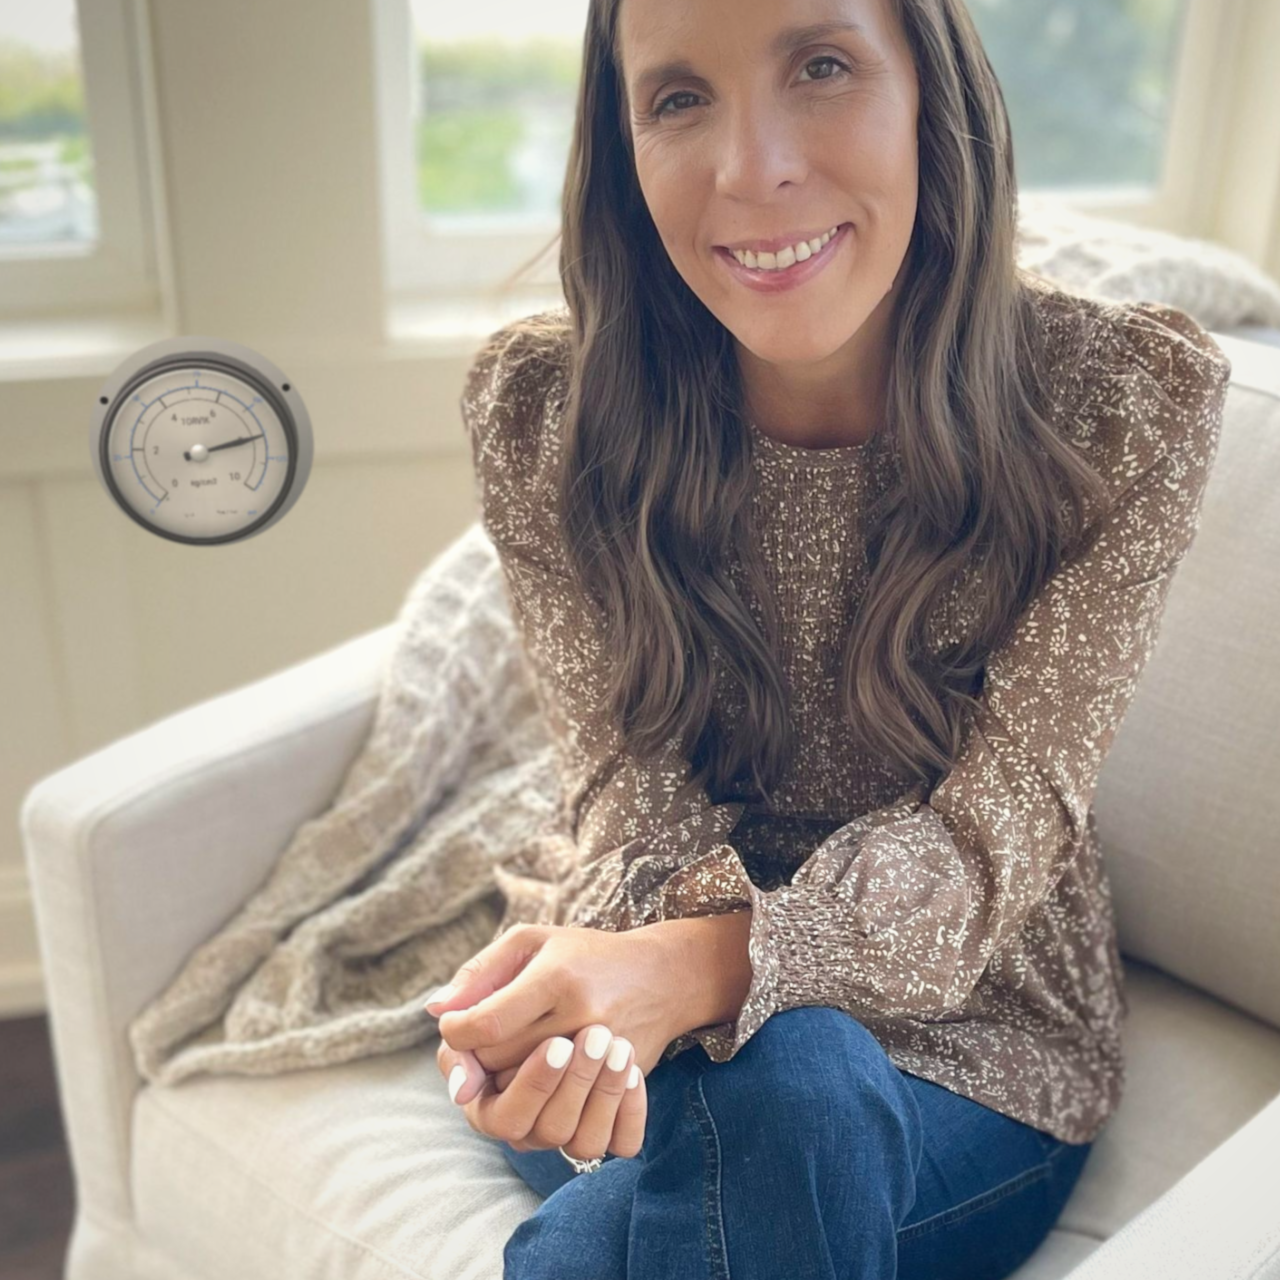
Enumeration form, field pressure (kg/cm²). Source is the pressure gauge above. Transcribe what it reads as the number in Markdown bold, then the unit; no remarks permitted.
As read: **8** kg/cm²
